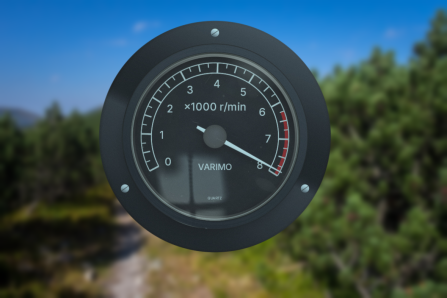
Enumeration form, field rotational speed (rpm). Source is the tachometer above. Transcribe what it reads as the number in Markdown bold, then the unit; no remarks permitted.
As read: **7875** rpm
